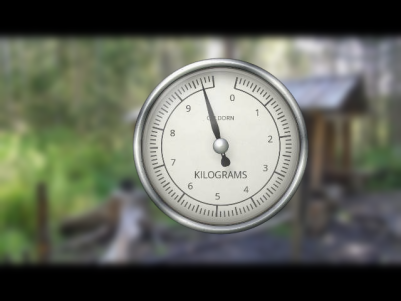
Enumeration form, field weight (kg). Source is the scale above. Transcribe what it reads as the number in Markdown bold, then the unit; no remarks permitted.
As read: **9.7** kg
